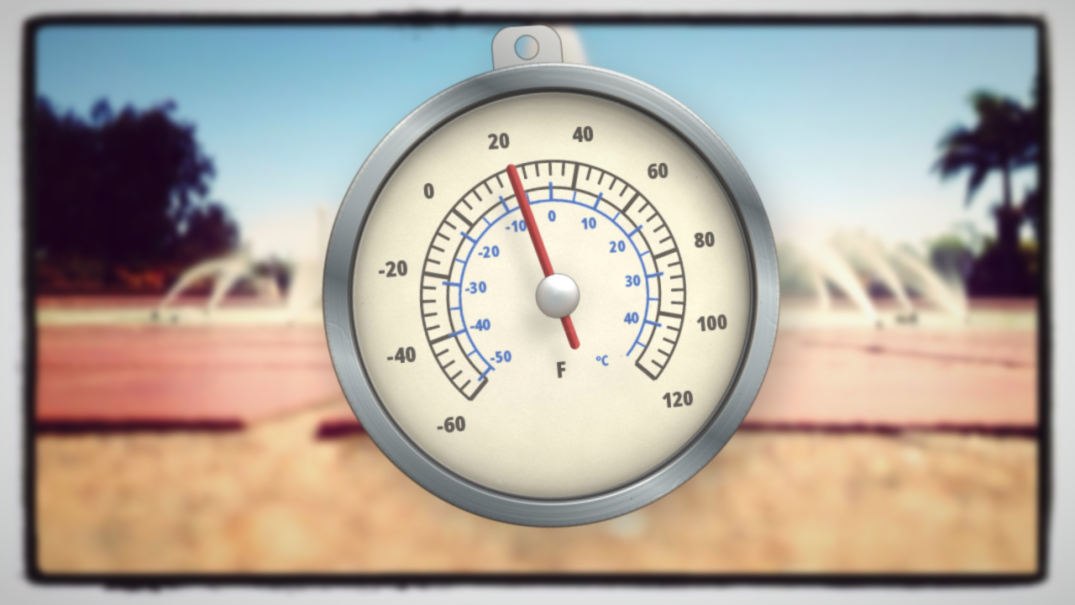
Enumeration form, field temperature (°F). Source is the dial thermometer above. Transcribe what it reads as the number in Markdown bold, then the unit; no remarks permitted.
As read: **20** °F
